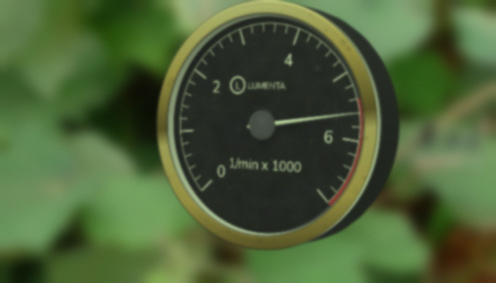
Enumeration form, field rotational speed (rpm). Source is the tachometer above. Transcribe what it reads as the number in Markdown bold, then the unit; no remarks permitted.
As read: **5600** rpm
